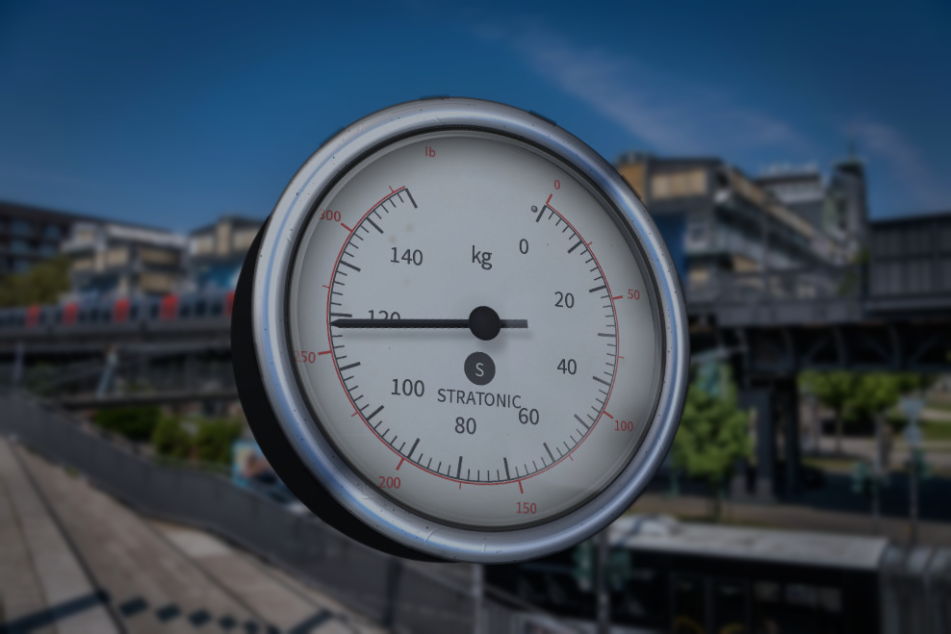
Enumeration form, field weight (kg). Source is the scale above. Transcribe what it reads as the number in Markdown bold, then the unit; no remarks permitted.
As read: **118** kg
